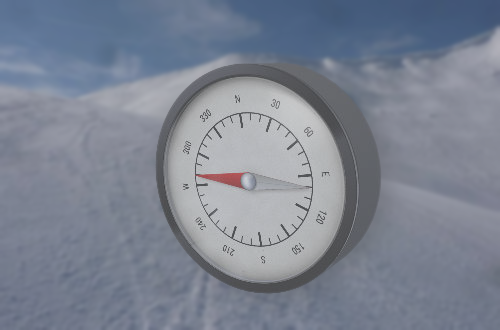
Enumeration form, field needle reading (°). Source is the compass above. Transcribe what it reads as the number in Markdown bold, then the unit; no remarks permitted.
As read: **280** °
